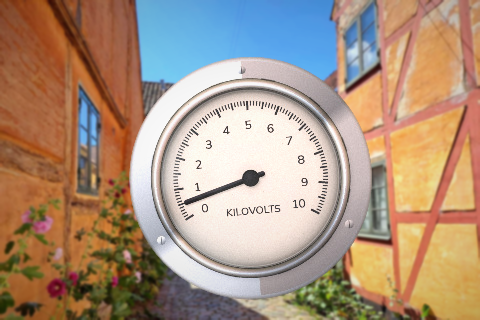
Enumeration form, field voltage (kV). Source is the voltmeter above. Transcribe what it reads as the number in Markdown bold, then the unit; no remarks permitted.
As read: **0.5** kV
